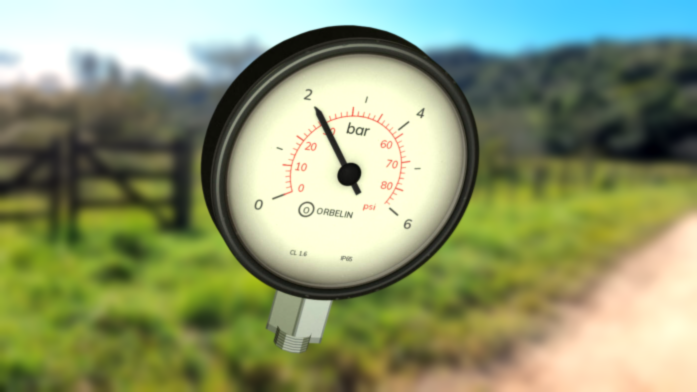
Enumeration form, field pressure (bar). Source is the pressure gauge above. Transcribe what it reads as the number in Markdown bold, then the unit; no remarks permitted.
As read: **2** bar
